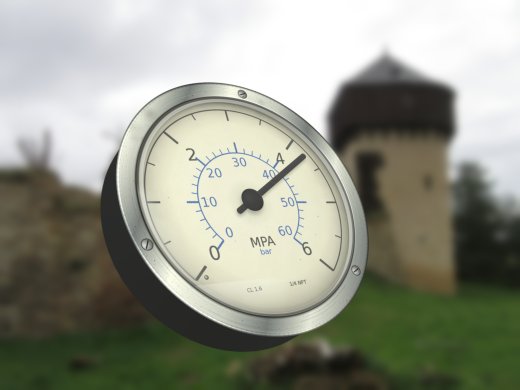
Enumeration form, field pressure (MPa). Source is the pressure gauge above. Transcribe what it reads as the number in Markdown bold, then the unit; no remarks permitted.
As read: **4.25** MPa
